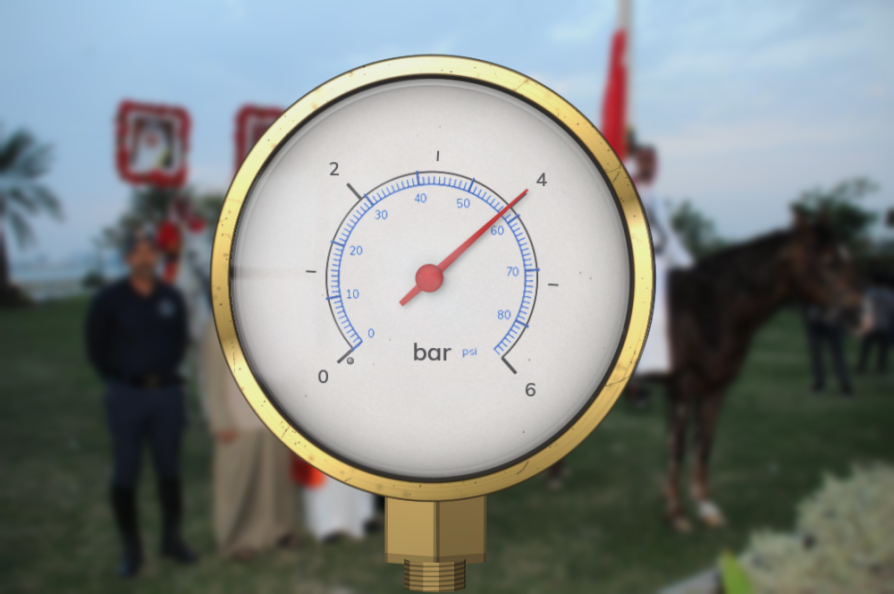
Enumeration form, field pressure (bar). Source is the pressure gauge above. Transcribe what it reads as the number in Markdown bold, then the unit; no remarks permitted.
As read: **4** bar
